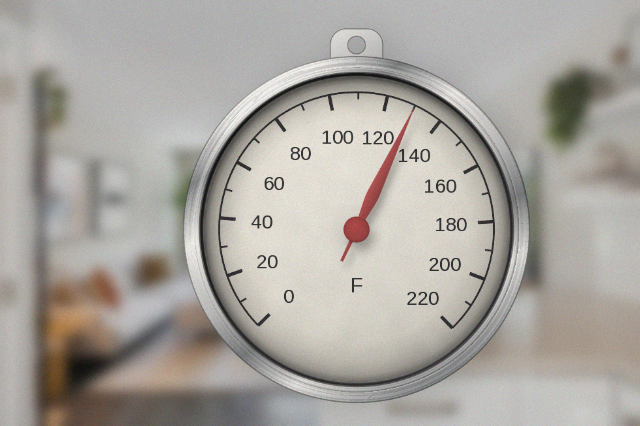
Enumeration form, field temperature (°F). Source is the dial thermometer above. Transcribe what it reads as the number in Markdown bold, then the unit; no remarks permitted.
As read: **130** °F
